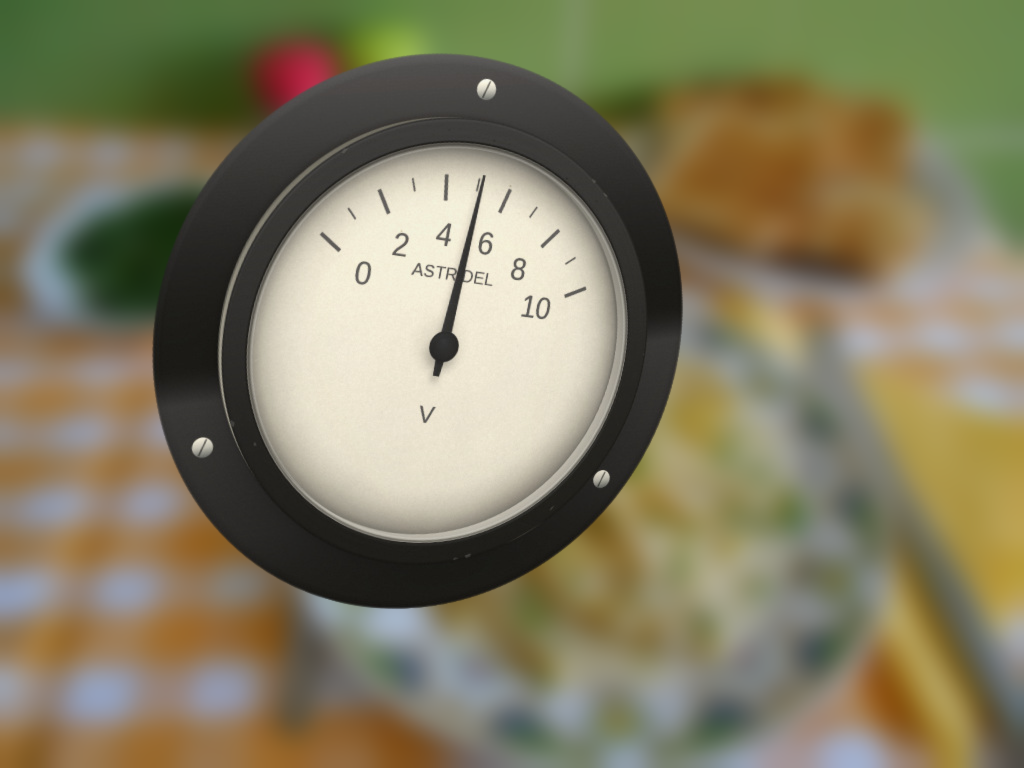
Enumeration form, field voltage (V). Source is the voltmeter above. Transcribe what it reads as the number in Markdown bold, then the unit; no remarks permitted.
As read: **5** V
